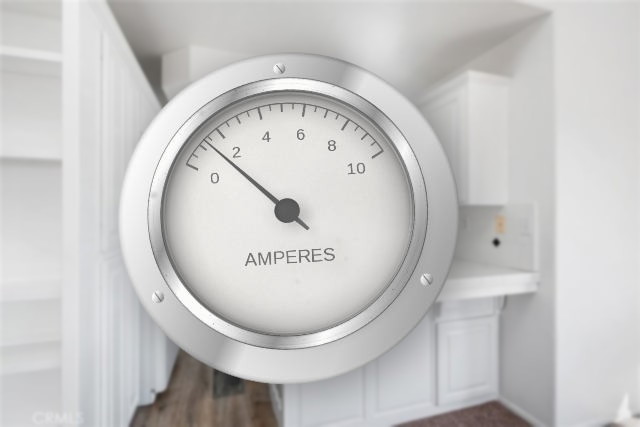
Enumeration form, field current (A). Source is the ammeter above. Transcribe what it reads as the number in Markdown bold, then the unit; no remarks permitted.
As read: **1.25** A
